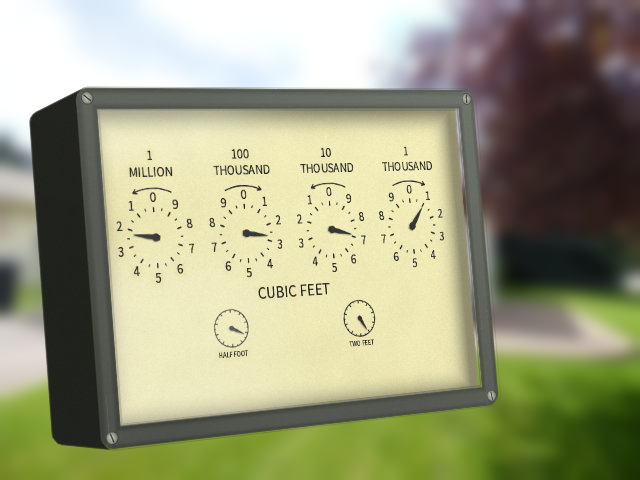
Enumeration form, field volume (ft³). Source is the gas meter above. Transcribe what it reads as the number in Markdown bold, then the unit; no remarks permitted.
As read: **227100** ft³
